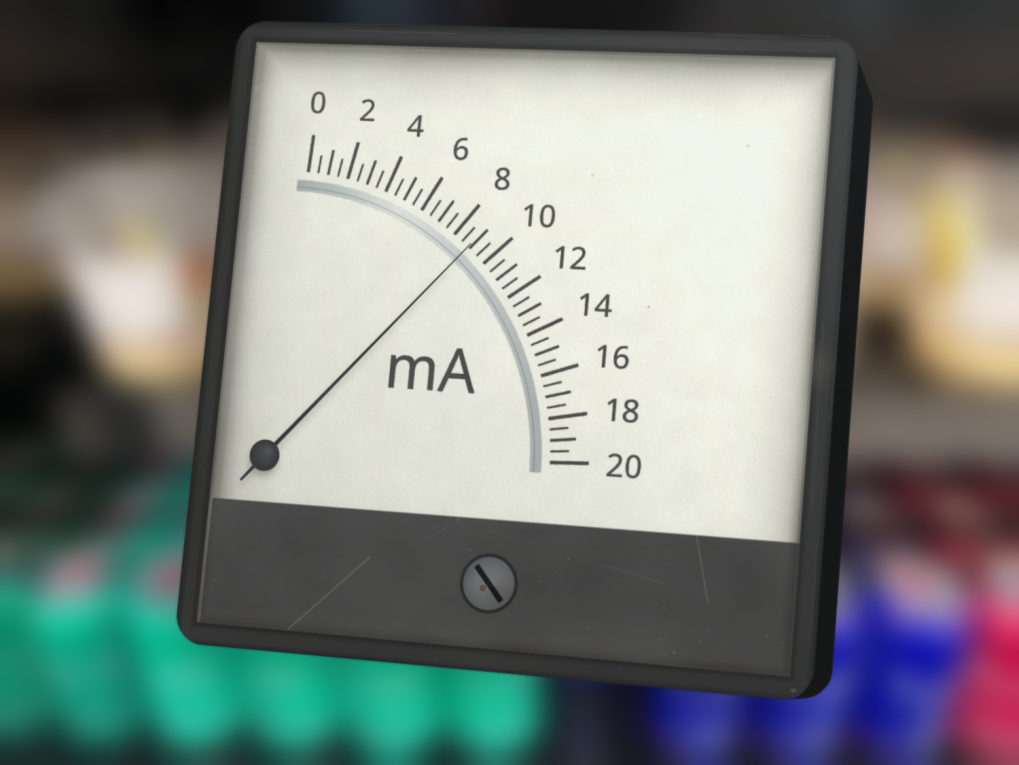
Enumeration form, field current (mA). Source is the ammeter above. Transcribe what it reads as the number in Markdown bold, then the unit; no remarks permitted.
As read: **9** mA
